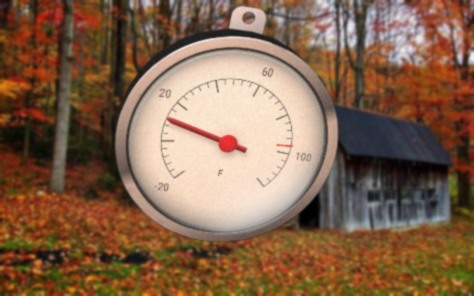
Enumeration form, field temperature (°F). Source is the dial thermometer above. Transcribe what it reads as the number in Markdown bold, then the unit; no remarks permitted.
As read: **12** °F
